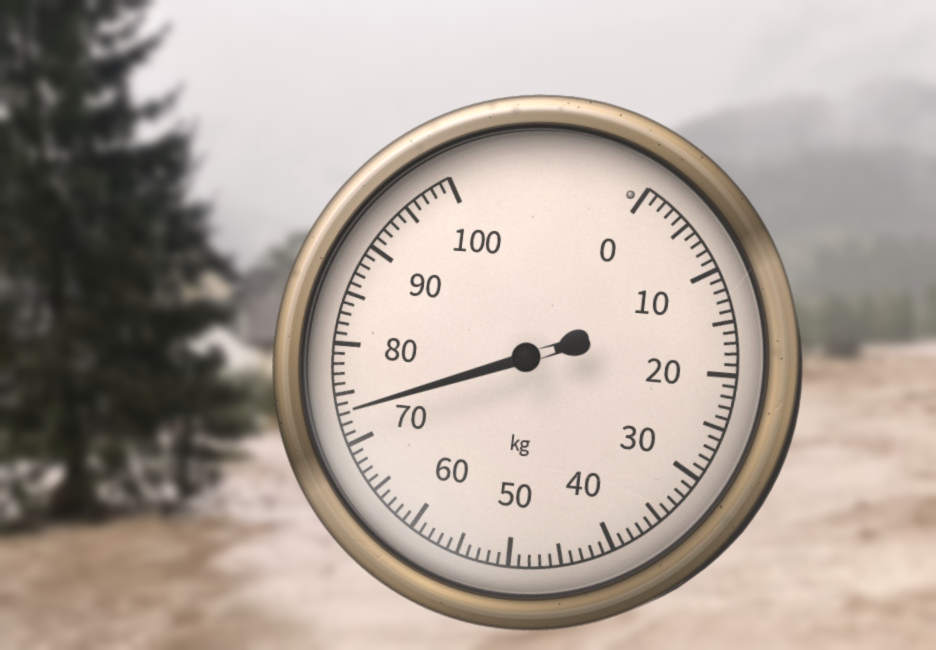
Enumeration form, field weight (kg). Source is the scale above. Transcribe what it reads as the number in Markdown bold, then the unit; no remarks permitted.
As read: **73** kg
